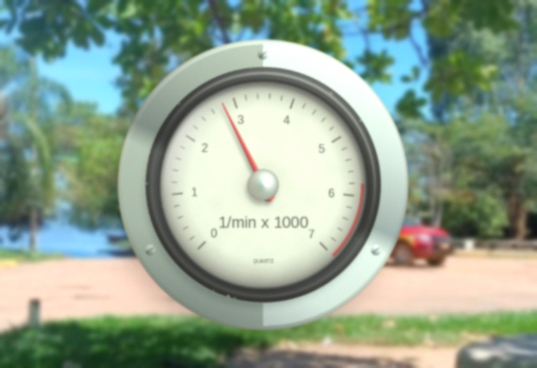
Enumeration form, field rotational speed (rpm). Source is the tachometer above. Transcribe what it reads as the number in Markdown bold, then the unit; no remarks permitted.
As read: **2800** rpm
